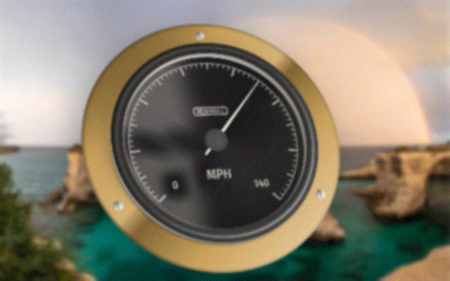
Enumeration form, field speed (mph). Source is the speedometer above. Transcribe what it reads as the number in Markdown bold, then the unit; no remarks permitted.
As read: **90** mph
